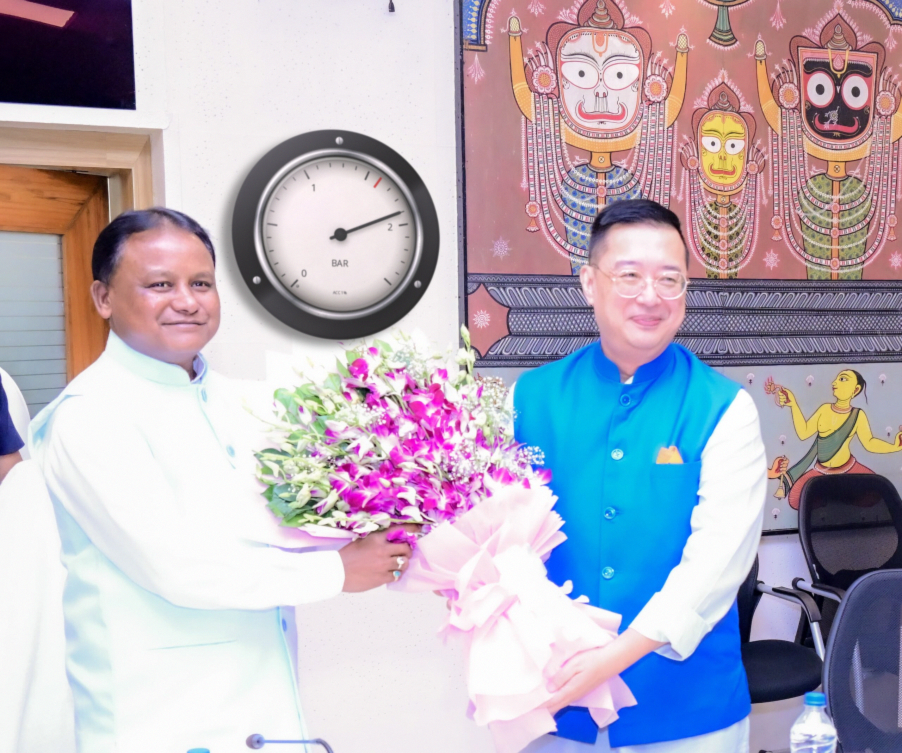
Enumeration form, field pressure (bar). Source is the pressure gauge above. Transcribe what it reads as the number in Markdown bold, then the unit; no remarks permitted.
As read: **1.9** bar
